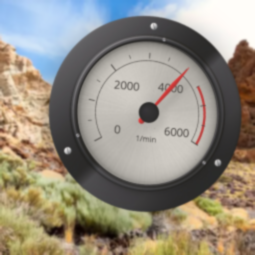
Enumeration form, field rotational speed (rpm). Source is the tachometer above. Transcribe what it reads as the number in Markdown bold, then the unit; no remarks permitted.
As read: **4000** rpm
